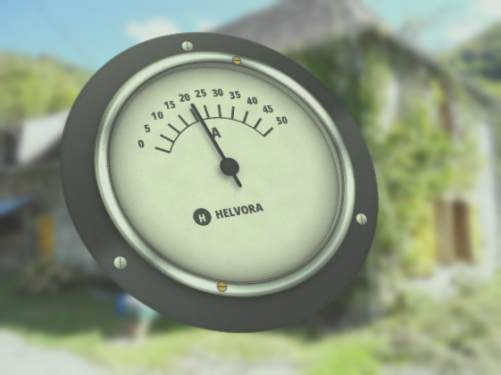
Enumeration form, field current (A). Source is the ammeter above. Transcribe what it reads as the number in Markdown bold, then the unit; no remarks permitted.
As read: **20** A
